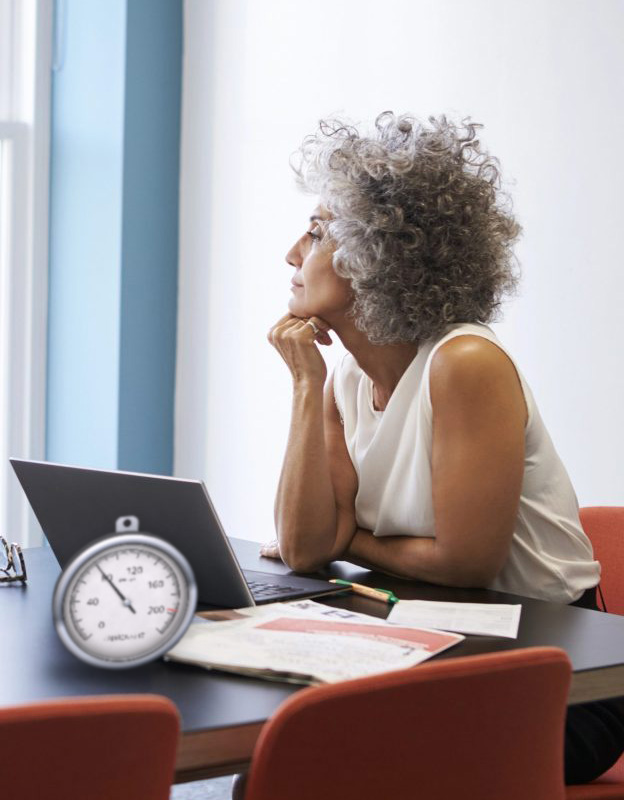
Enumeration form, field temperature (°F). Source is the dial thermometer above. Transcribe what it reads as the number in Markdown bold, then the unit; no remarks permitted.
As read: **80** °F
